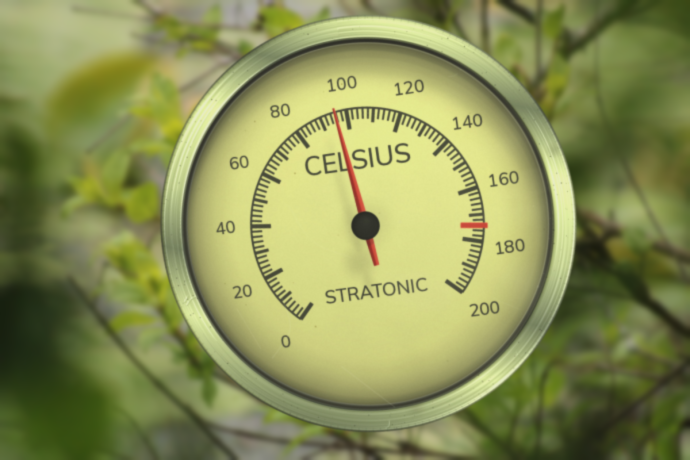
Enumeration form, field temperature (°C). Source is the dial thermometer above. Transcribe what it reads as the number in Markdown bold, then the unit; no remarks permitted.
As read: **96** °C
